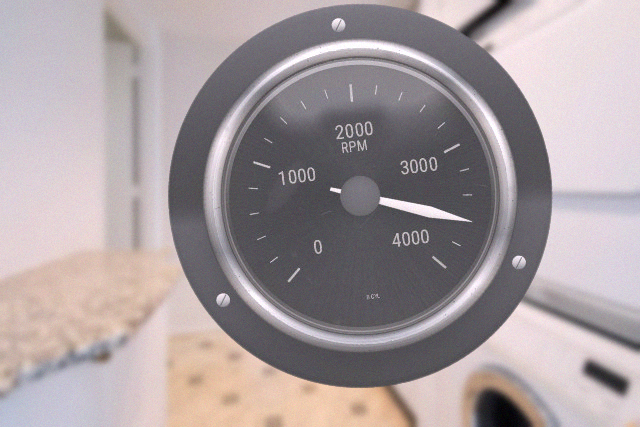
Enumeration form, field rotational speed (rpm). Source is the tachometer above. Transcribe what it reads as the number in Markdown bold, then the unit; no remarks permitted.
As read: **3600** rpm
